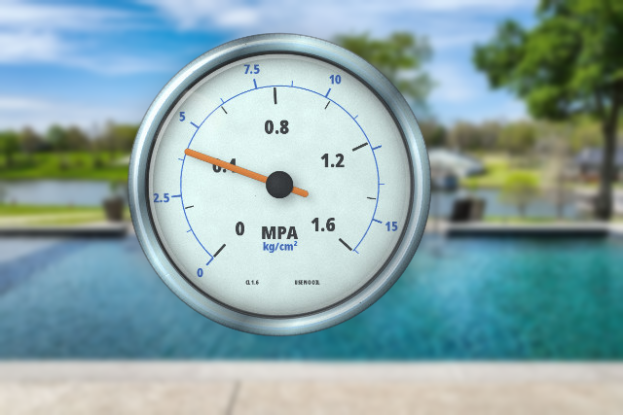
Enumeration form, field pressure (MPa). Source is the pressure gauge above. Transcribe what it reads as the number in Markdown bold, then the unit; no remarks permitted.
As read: **0.4** MPa
